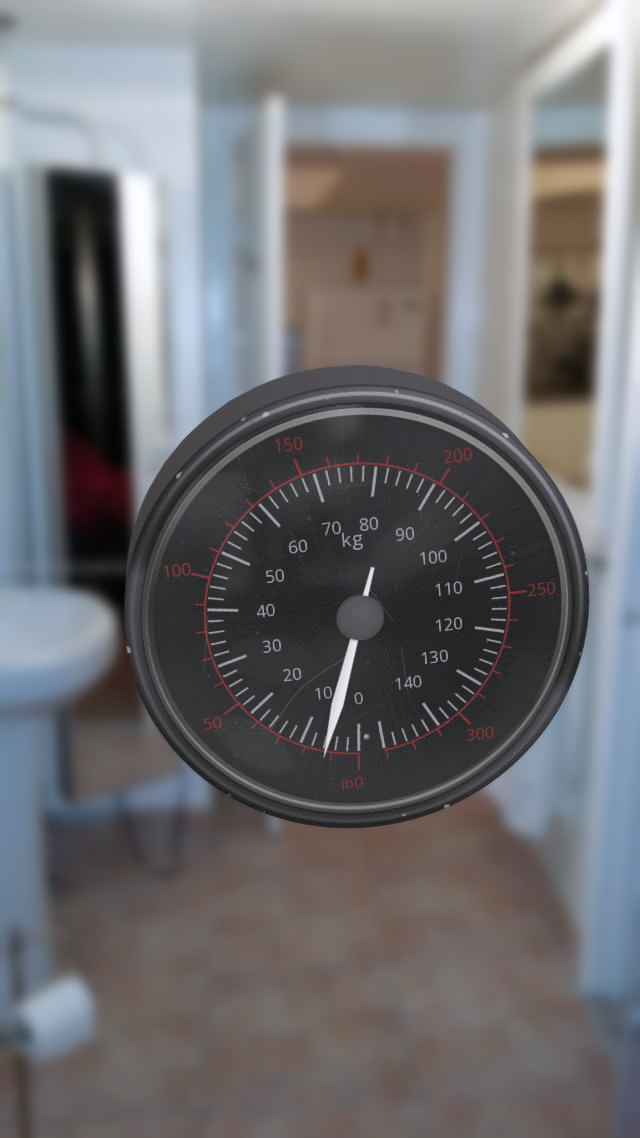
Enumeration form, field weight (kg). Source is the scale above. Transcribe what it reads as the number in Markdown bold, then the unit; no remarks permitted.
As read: **6** kg
